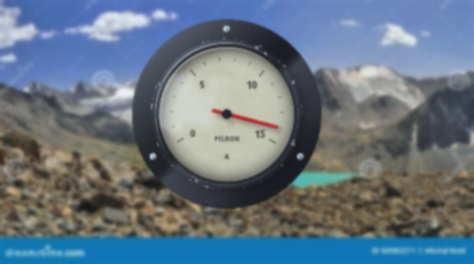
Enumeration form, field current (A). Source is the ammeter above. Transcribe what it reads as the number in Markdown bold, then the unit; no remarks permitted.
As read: **14** A
